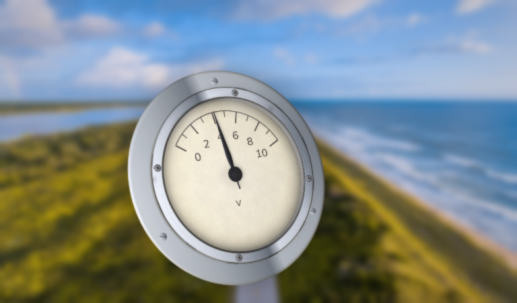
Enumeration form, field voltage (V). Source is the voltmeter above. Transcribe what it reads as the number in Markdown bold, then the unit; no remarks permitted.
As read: **4** V
